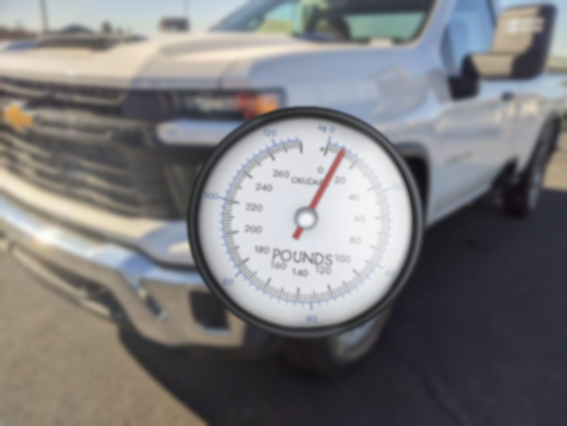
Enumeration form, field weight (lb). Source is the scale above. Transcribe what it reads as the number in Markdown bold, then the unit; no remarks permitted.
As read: **10** lb
